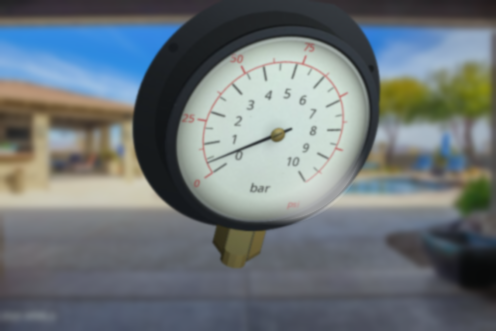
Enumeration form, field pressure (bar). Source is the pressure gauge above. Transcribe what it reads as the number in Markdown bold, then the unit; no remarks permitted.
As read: **0.5** bar
